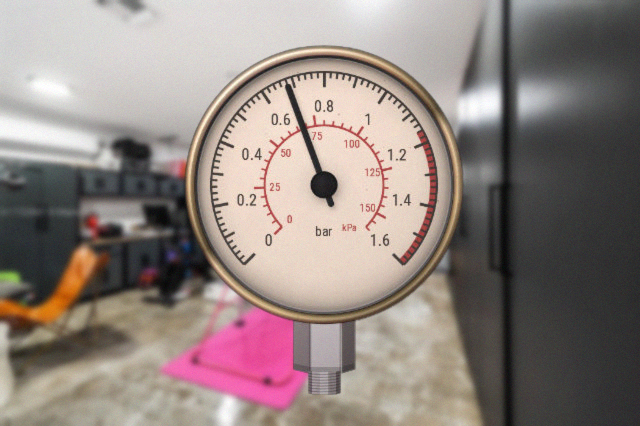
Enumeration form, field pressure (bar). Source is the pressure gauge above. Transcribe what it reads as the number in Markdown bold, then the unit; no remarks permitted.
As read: **0.68** bar
